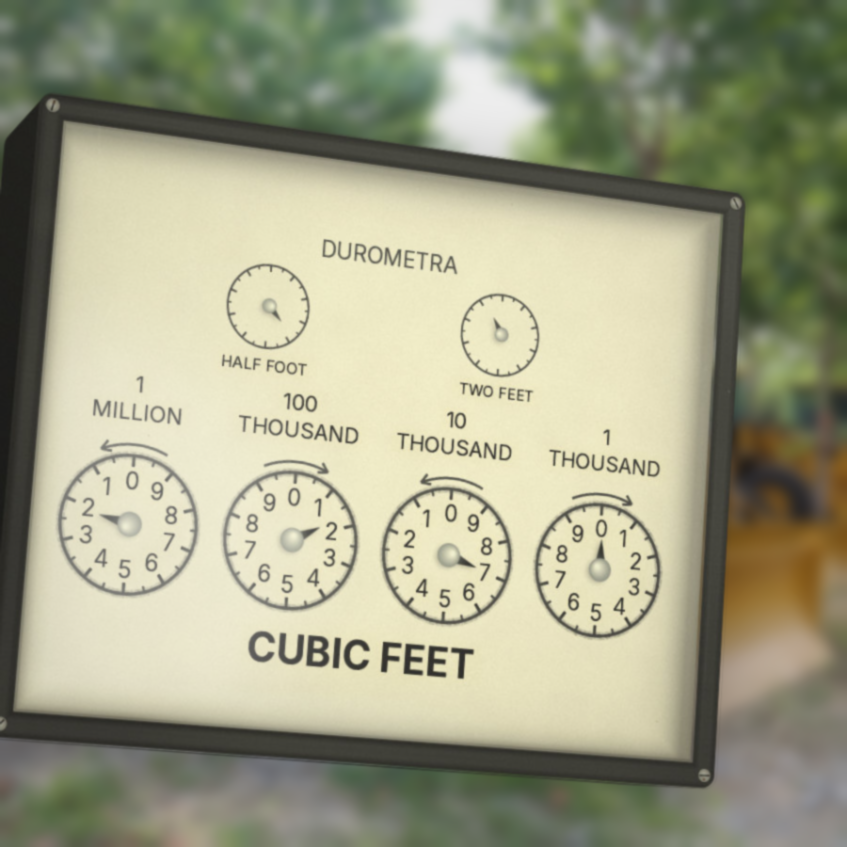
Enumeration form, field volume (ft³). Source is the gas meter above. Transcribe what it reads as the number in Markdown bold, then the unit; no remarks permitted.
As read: **217000** ft³
